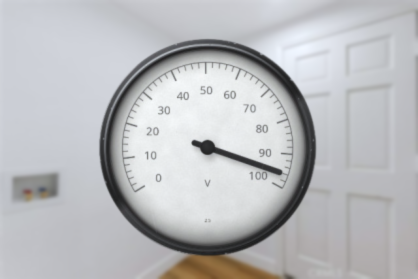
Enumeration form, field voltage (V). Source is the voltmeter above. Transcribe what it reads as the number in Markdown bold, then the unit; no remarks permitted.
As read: **96** V
